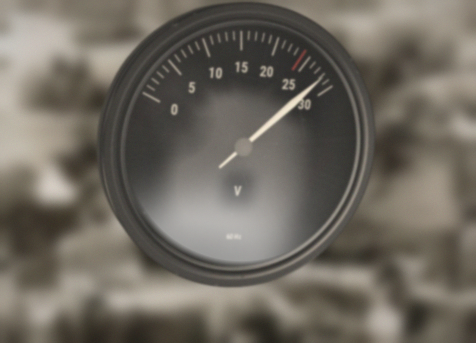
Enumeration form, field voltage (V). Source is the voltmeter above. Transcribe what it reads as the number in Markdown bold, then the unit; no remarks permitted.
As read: **28** V
